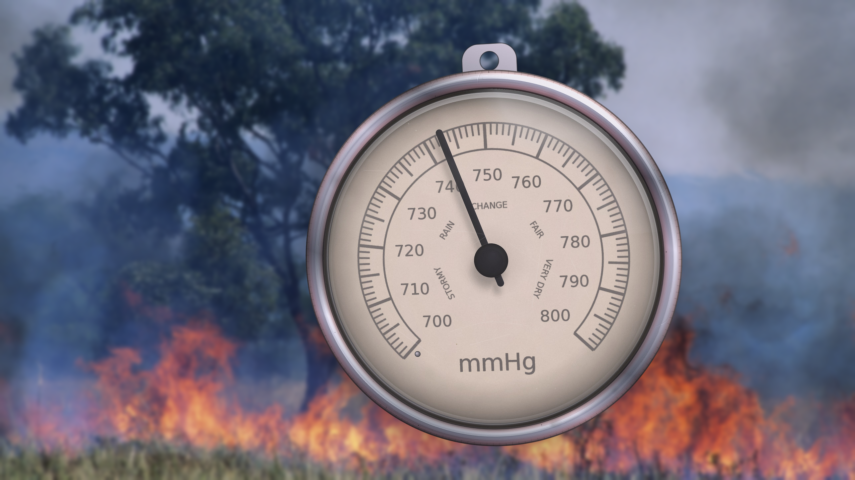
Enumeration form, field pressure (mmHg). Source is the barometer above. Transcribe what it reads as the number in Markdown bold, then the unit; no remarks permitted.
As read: **743** mmHg
